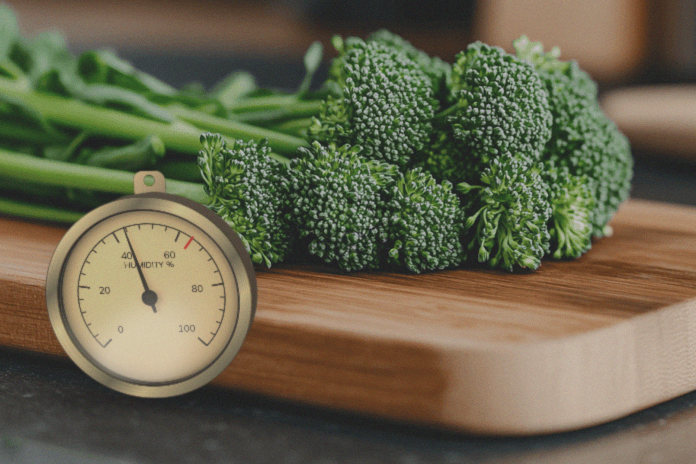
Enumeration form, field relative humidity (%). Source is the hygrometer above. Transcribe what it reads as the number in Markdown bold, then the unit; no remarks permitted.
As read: **44** %
